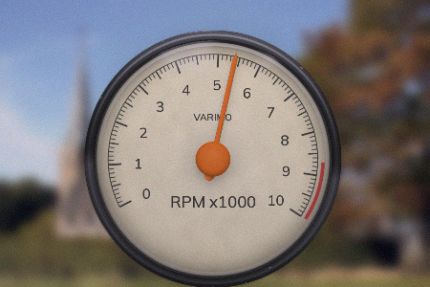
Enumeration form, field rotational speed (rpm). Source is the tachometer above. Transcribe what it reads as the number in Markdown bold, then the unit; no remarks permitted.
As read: **5400** rpm
